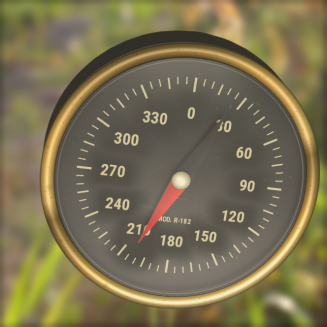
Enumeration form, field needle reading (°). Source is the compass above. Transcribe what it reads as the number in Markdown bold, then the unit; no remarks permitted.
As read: **205** °
